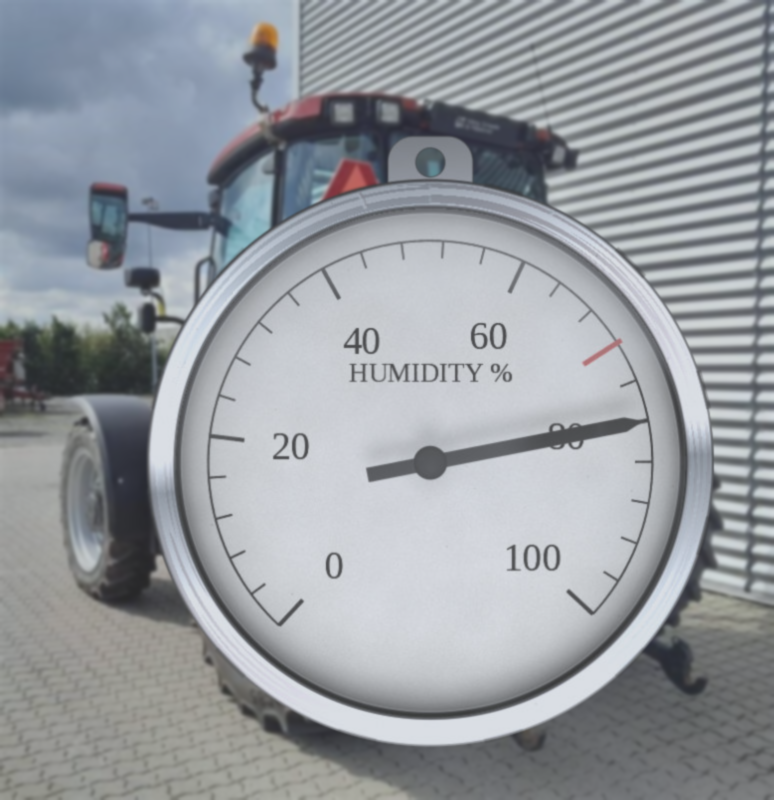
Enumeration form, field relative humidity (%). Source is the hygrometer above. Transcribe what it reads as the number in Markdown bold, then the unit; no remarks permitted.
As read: **80** %
